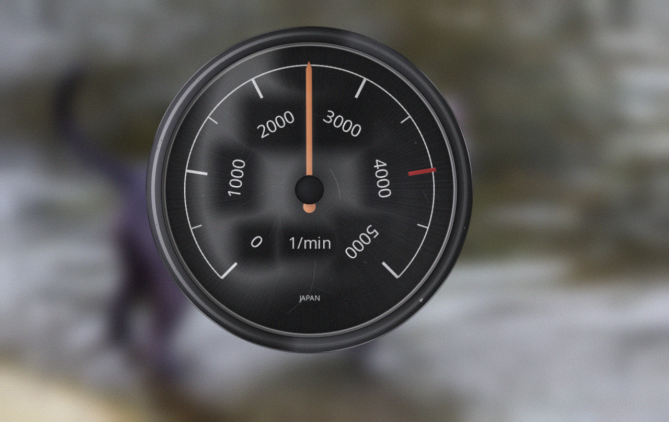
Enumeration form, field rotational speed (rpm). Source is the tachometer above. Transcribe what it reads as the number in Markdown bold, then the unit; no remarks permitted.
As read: **2500** rpm
